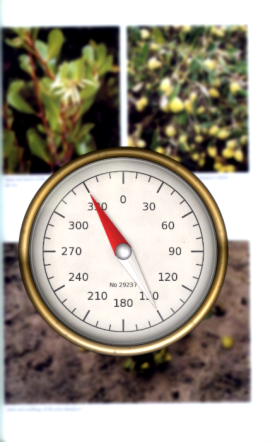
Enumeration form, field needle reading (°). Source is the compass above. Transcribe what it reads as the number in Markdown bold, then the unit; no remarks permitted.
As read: **330** °
